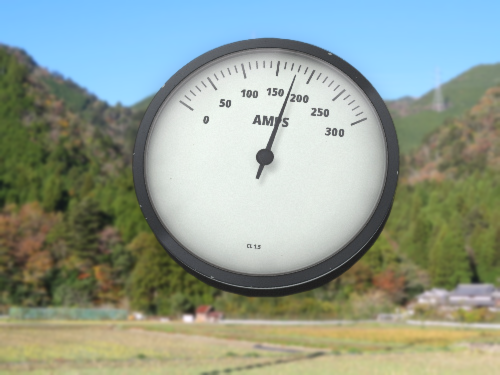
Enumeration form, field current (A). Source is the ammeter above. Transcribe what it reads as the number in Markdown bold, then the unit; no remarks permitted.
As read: **180** A
